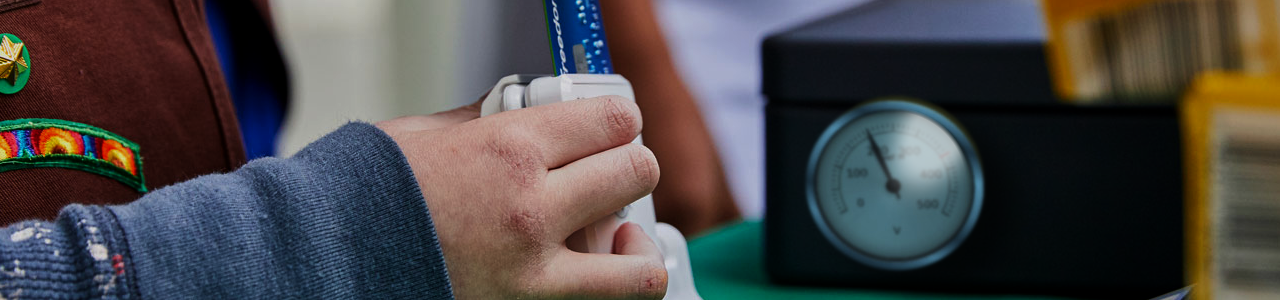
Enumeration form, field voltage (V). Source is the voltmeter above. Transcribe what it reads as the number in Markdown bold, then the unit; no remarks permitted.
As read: **200** V
